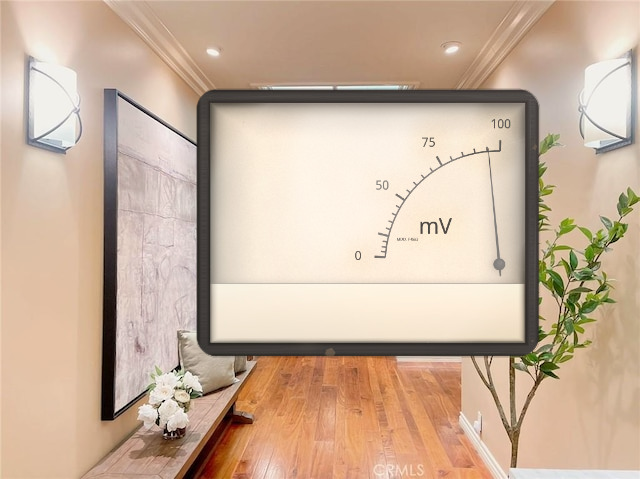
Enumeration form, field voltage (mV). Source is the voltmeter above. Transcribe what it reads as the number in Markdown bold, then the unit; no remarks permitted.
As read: **95** mV
